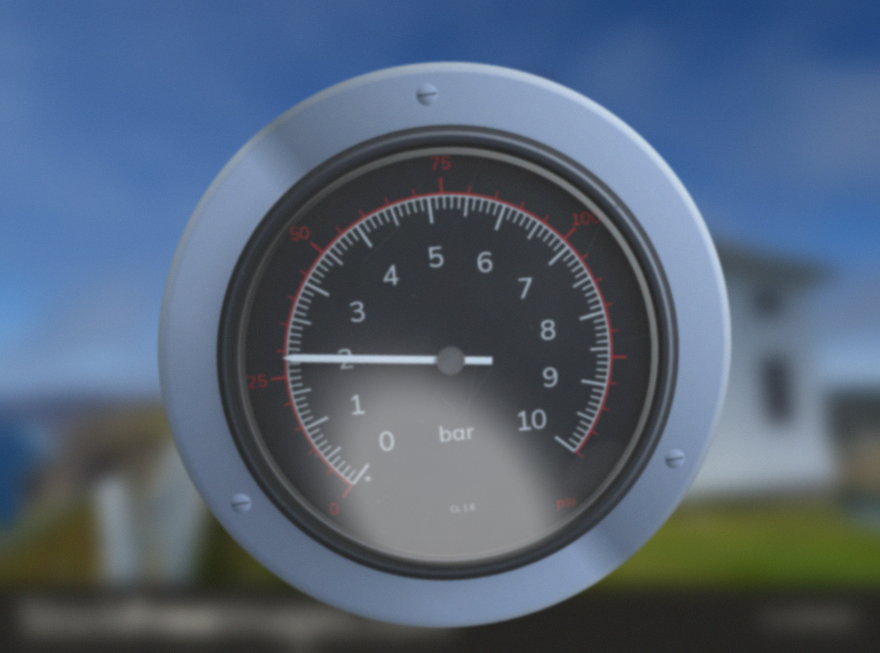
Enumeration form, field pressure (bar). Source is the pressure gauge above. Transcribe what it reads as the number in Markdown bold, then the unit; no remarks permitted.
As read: **2** bar
